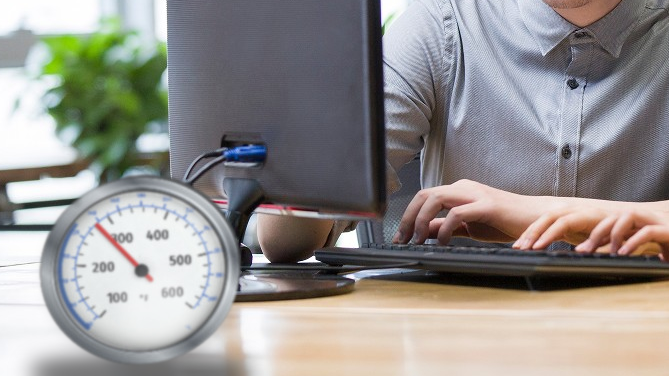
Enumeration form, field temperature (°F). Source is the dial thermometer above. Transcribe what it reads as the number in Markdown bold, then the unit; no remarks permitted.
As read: **280** °F
